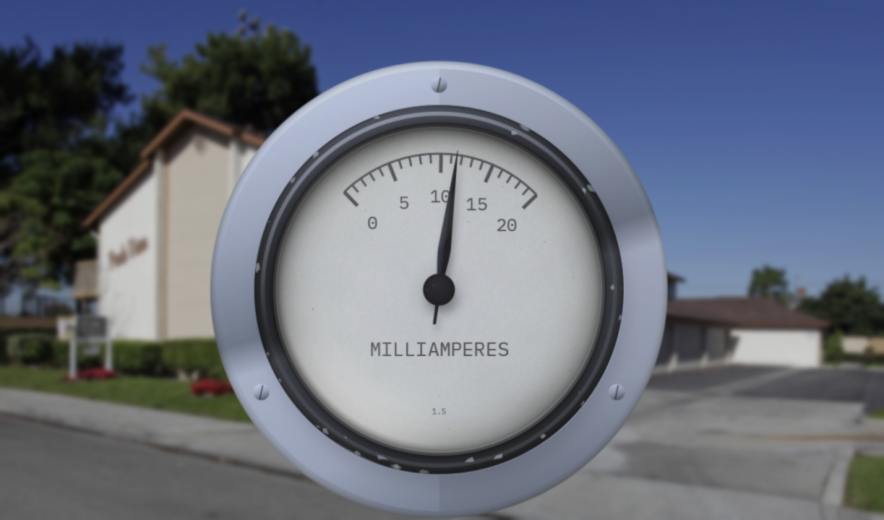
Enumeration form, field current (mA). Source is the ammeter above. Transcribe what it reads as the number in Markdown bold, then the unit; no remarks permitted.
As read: **11.5** mA
